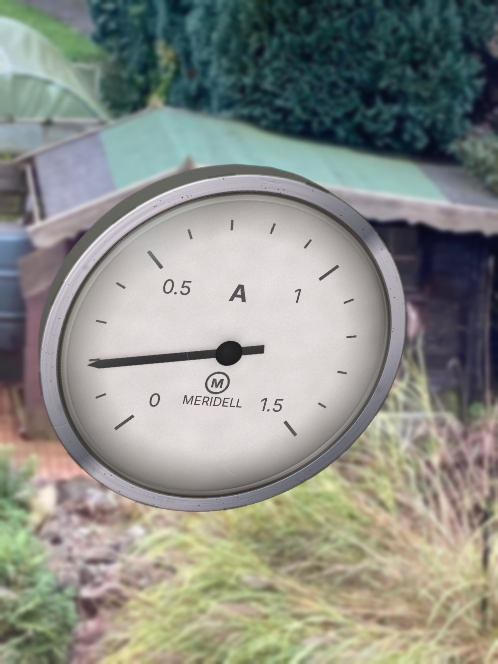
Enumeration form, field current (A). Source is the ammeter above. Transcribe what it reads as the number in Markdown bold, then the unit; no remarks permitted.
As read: **0.2** A
